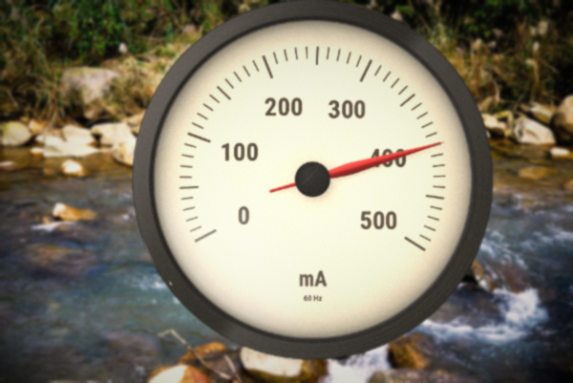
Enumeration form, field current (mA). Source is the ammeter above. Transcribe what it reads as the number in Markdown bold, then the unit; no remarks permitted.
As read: **400** mA
